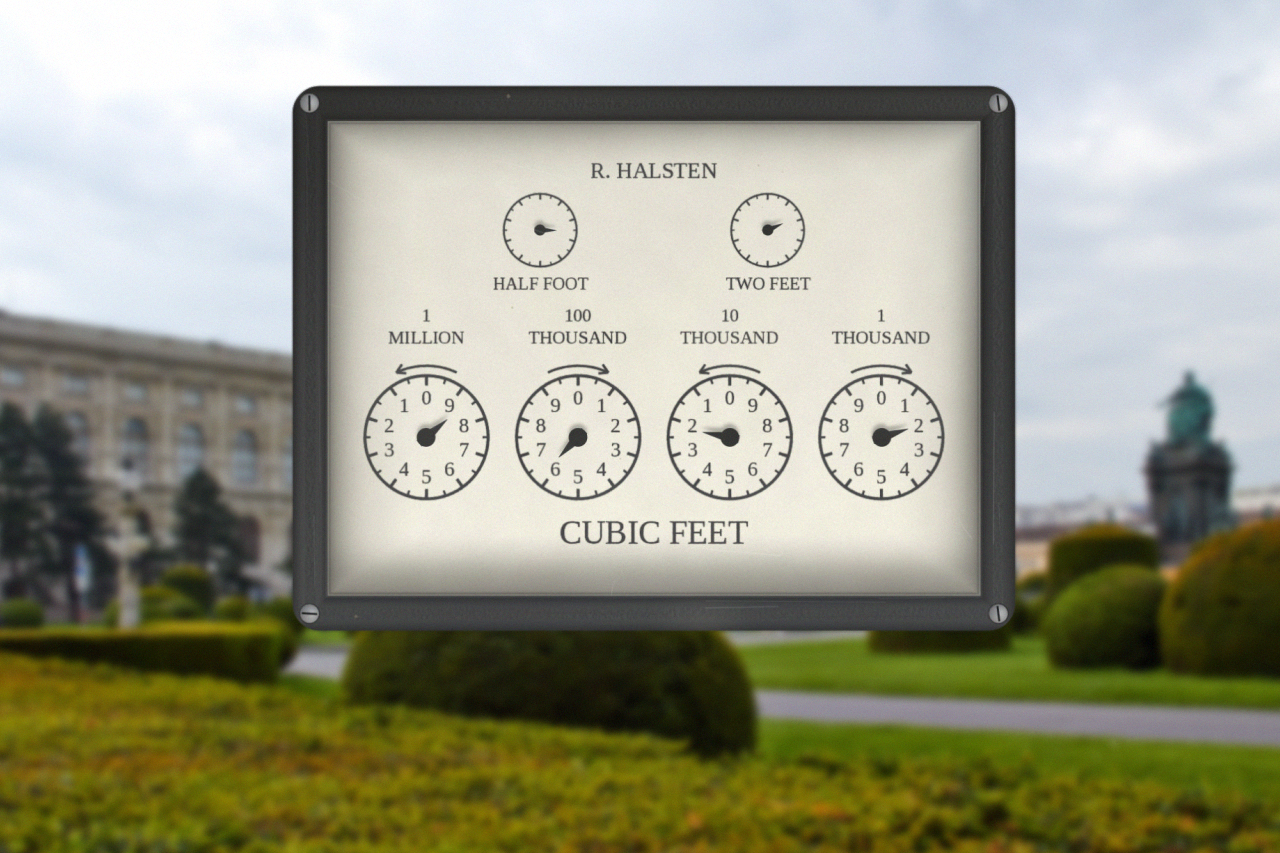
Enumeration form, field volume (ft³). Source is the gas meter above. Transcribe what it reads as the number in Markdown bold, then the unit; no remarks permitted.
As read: **862200** ft³
